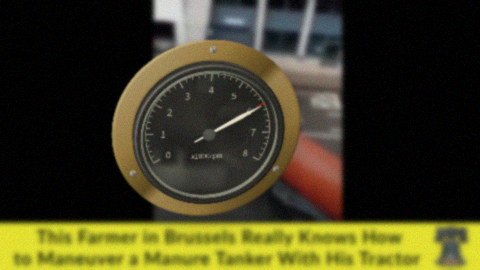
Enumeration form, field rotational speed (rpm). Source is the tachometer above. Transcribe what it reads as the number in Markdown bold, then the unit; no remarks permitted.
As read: **6000** rpm
